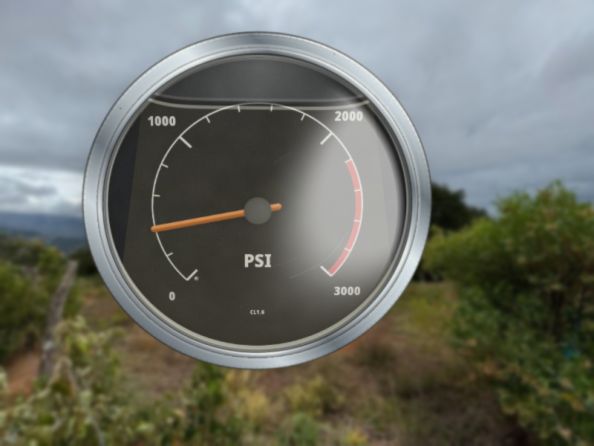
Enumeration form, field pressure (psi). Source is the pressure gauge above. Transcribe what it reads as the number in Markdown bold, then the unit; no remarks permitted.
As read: **400** psi
